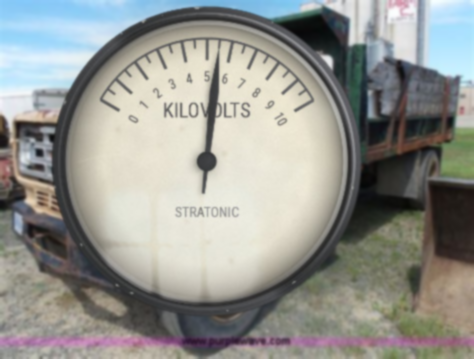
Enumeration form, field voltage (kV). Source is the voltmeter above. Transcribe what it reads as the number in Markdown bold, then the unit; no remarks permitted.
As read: **5.5** kV
